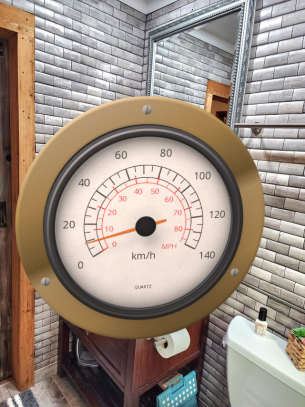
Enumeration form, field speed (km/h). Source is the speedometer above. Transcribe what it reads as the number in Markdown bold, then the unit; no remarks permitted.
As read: **10** km/h
